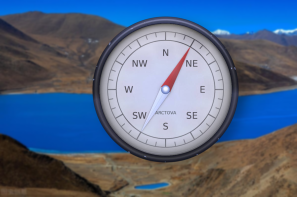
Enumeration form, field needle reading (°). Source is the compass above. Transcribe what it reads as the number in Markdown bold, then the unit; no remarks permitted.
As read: **30** °
